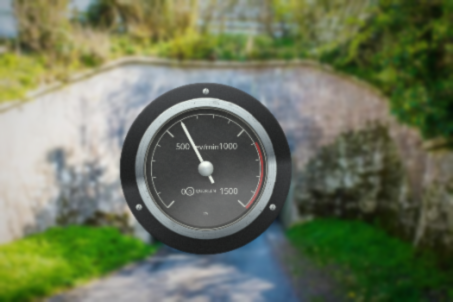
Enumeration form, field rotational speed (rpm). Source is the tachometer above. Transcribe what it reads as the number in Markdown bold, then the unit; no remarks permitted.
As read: **600** rpm
